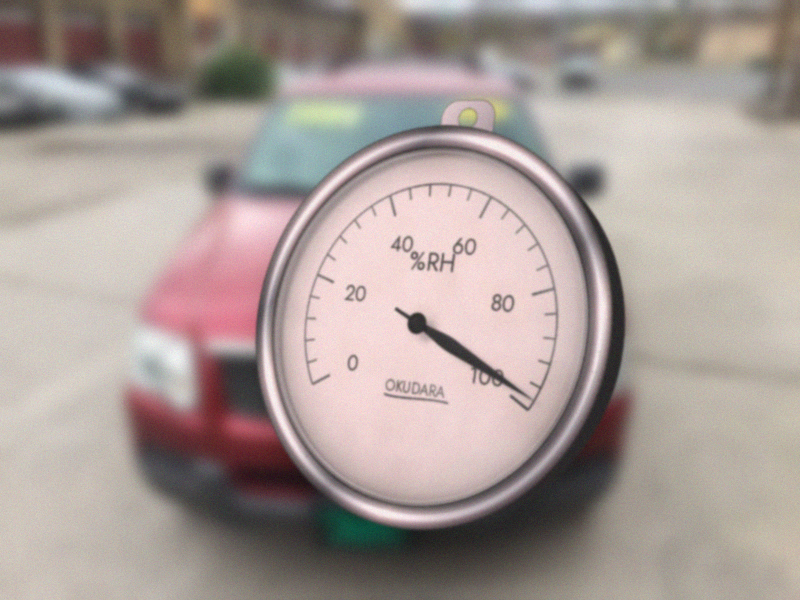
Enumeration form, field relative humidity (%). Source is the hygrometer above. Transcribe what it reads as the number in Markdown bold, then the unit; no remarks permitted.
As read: **98** %
